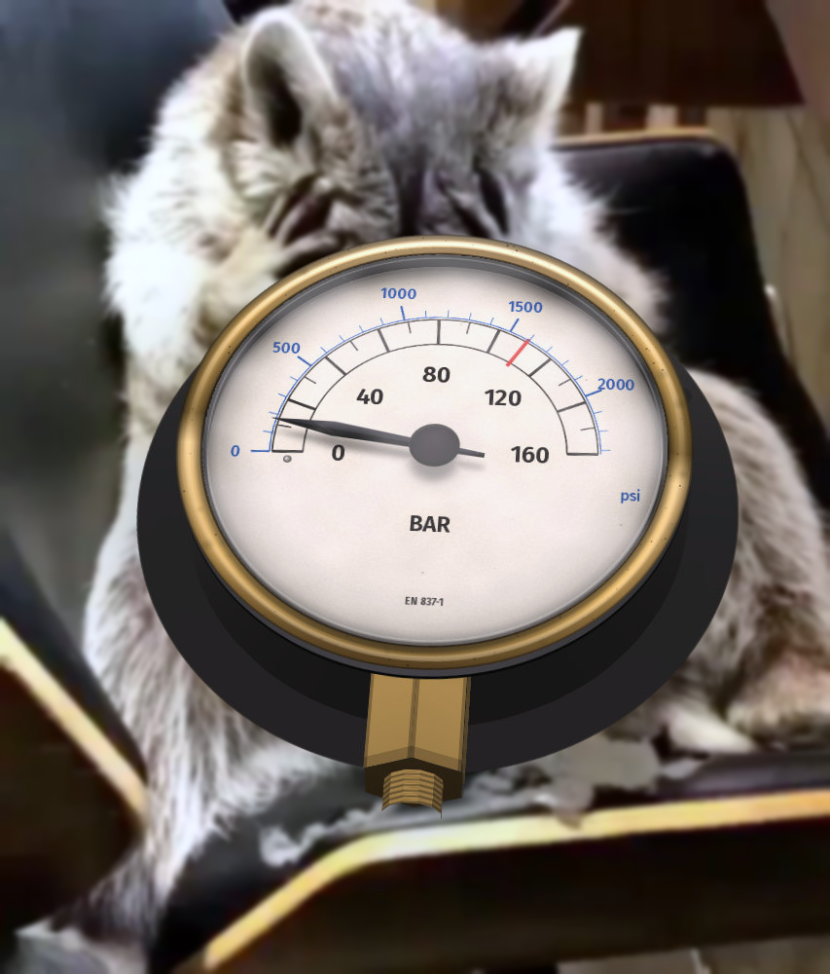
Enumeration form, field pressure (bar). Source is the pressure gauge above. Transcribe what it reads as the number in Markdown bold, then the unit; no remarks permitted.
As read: **10** bar
